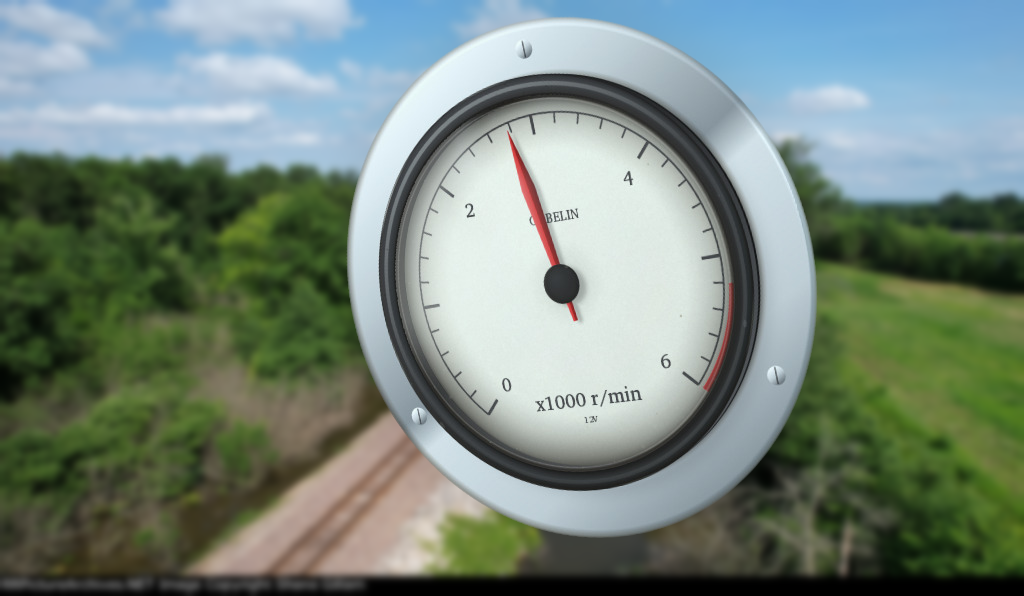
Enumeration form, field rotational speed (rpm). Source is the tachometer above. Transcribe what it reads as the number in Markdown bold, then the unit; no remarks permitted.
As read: **2800** rpm
